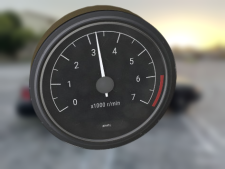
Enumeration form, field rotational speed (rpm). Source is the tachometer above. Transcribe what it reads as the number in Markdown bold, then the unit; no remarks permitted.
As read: **3250** rpm
